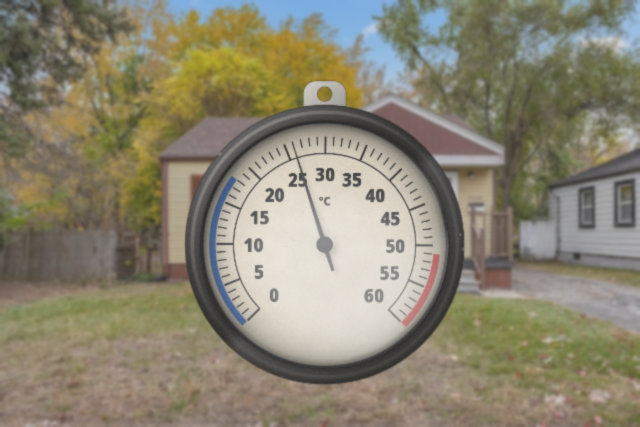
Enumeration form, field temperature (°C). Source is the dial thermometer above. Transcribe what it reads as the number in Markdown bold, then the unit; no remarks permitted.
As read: **26** °C
